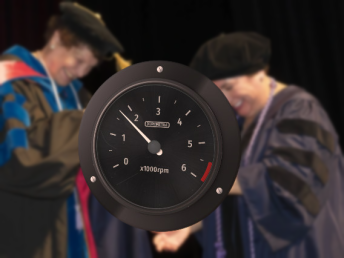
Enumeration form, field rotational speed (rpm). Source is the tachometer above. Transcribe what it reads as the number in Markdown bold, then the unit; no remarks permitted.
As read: **1750** rpm
